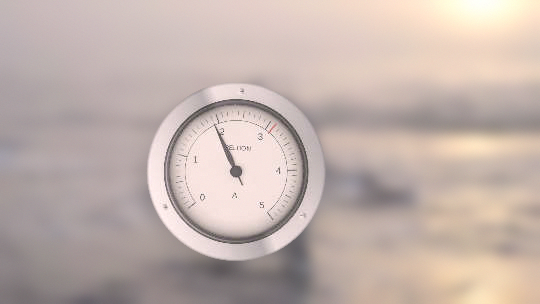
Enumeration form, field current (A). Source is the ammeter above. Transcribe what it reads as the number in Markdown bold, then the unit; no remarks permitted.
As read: **1.9** A
